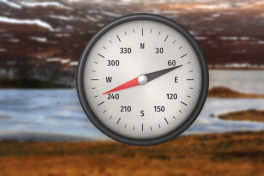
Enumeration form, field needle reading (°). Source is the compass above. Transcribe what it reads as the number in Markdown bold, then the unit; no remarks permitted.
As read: **250** °
